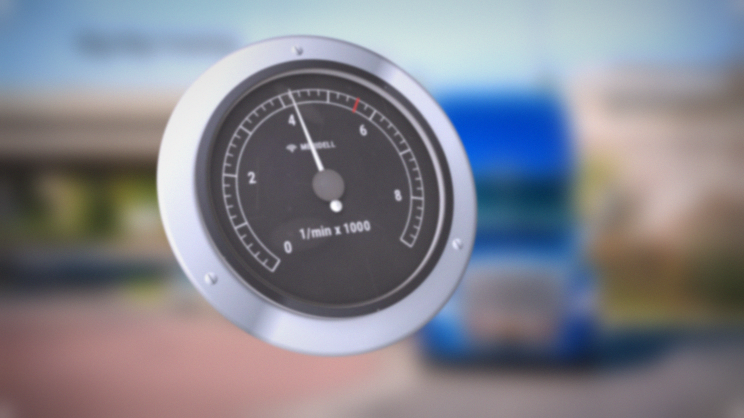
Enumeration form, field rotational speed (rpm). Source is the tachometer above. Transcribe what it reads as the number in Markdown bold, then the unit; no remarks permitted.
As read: **4200** rpm
